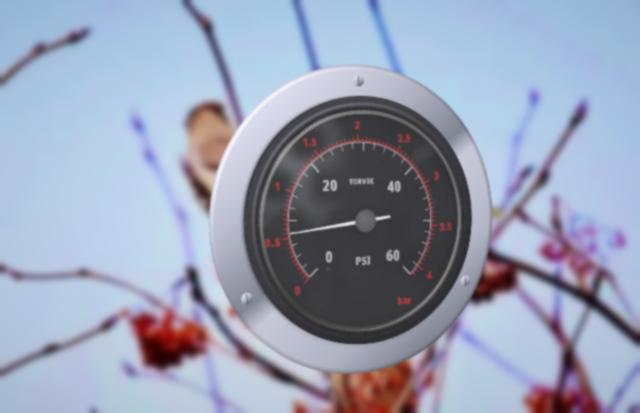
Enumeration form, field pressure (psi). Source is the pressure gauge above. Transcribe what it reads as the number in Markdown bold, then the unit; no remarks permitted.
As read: **8** psi
